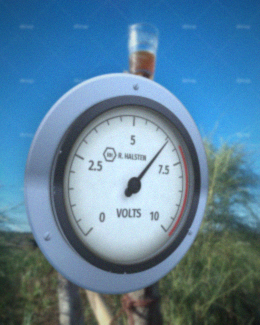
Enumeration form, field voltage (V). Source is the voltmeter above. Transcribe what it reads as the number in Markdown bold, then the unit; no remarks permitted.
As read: **6.5** V
